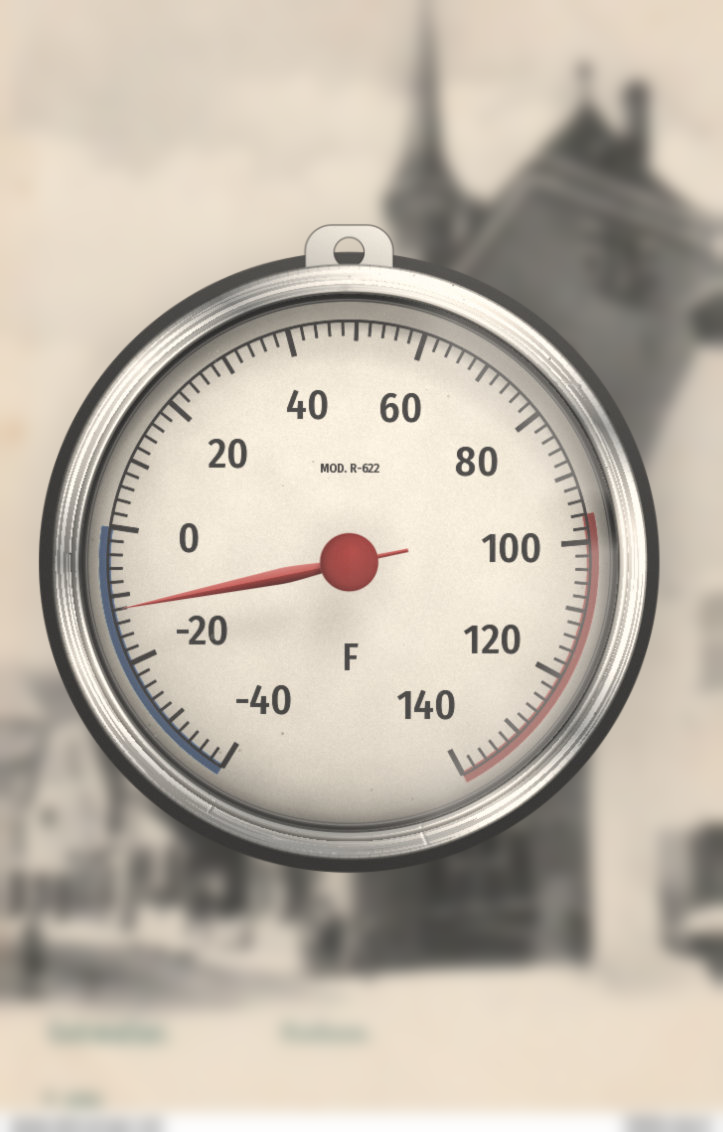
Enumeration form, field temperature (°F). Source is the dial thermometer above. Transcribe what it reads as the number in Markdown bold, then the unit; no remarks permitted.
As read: **-12** °F
